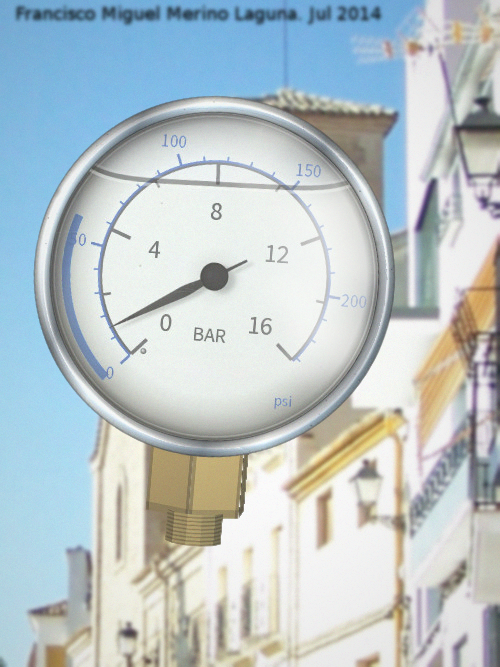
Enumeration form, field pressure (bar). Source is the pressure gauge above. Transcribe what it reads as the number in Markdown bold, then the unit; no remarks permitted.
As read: **1** bar
